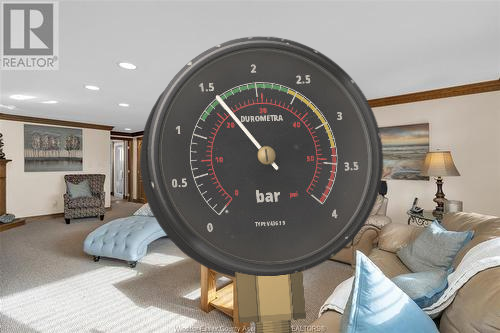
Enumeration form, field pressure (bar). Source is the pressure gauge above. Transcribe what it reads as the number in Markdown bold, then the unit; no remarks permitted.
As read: **1.5** bar
